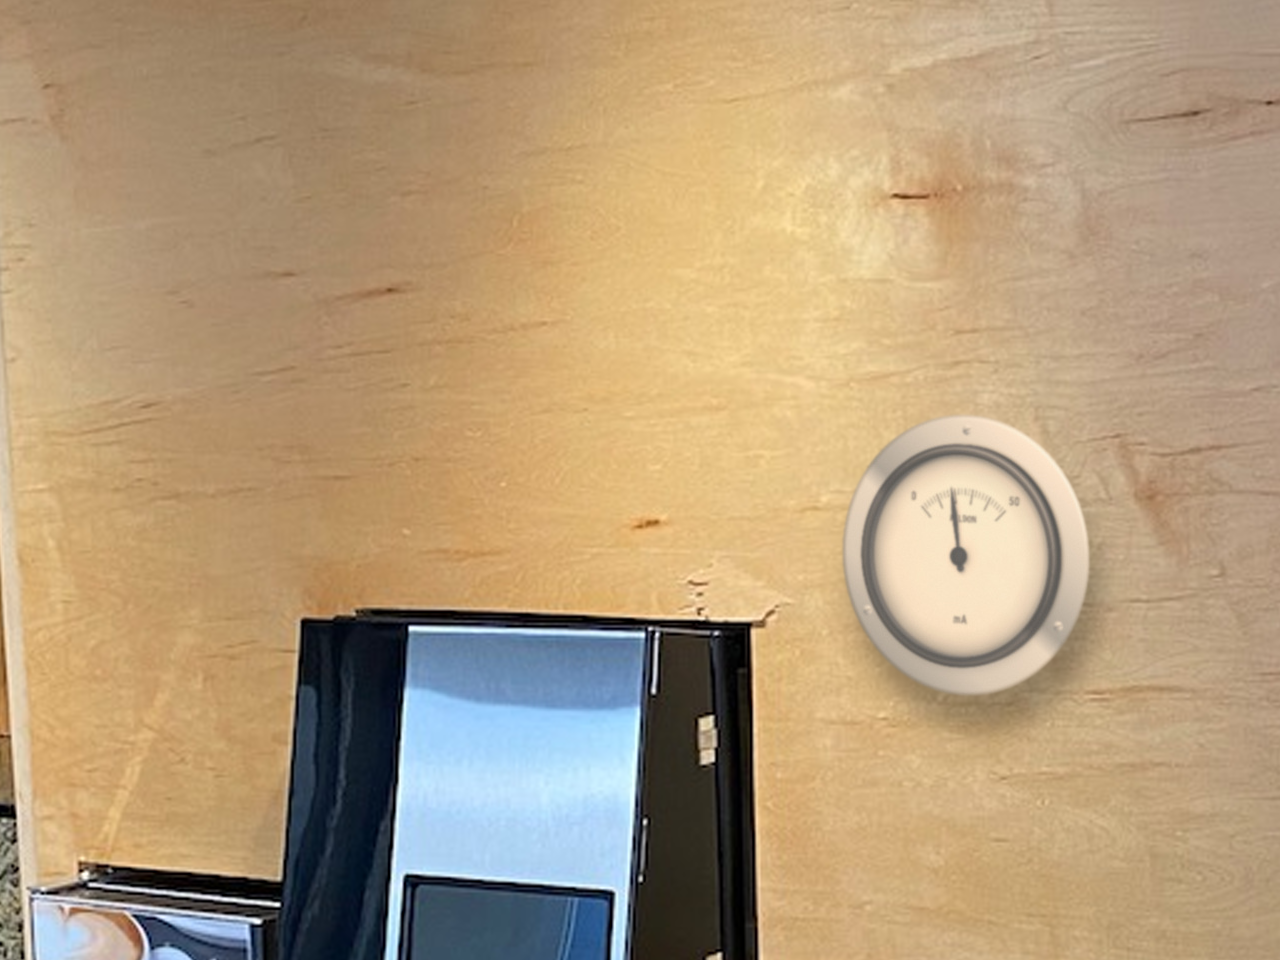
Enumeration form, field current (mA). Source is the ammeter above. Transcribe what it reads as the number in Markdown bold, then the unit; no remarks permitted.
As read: **20** mA
